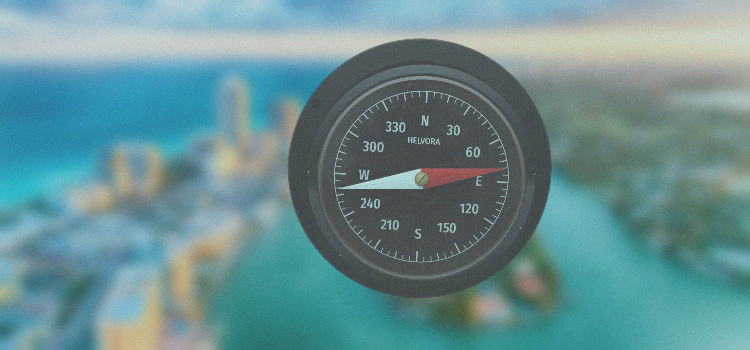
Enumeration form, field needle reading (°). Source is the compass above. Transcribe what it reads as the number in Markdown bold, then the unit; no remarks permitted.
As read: **80** °
